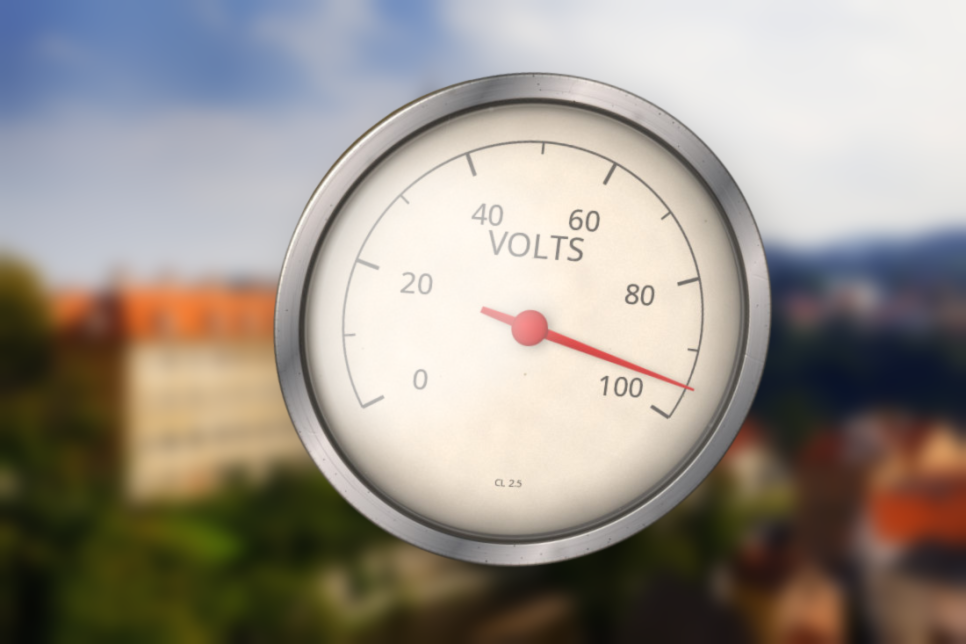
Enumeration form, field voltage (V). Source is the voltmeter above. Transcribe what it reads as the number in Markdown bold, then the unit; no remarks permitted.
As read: **95** V
